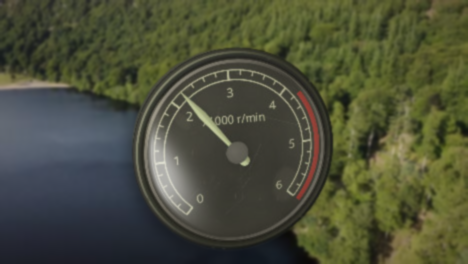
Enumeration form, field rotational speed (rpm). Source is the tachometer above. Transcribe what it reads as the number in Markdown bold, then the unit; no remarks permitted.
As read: **2200** rpm
